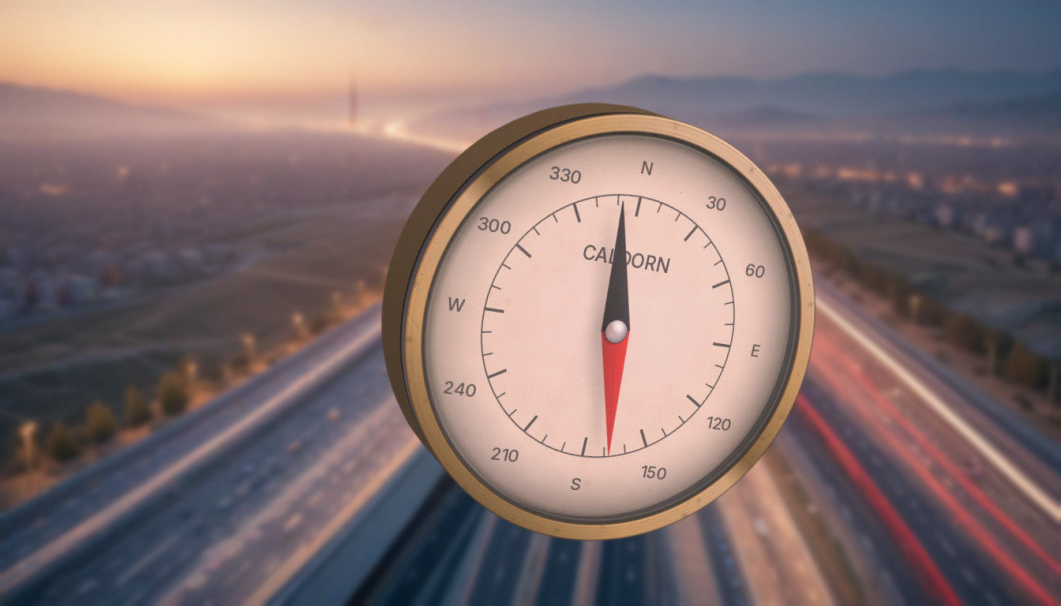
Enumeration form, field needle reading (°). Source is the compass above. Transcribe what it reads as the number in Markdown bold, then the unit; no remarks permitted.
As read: **170** °
